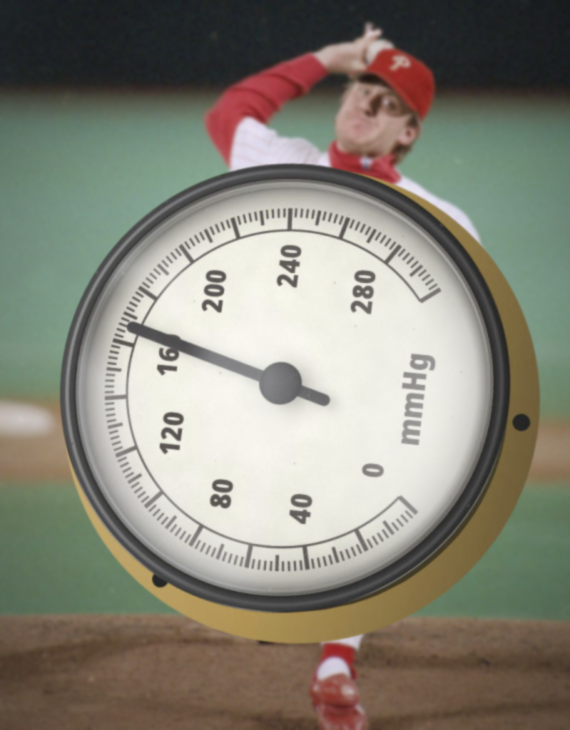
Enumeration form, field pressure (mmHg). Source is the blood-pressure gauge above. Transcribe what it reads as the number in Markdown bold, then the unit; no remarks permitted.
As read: **166** mmHg
